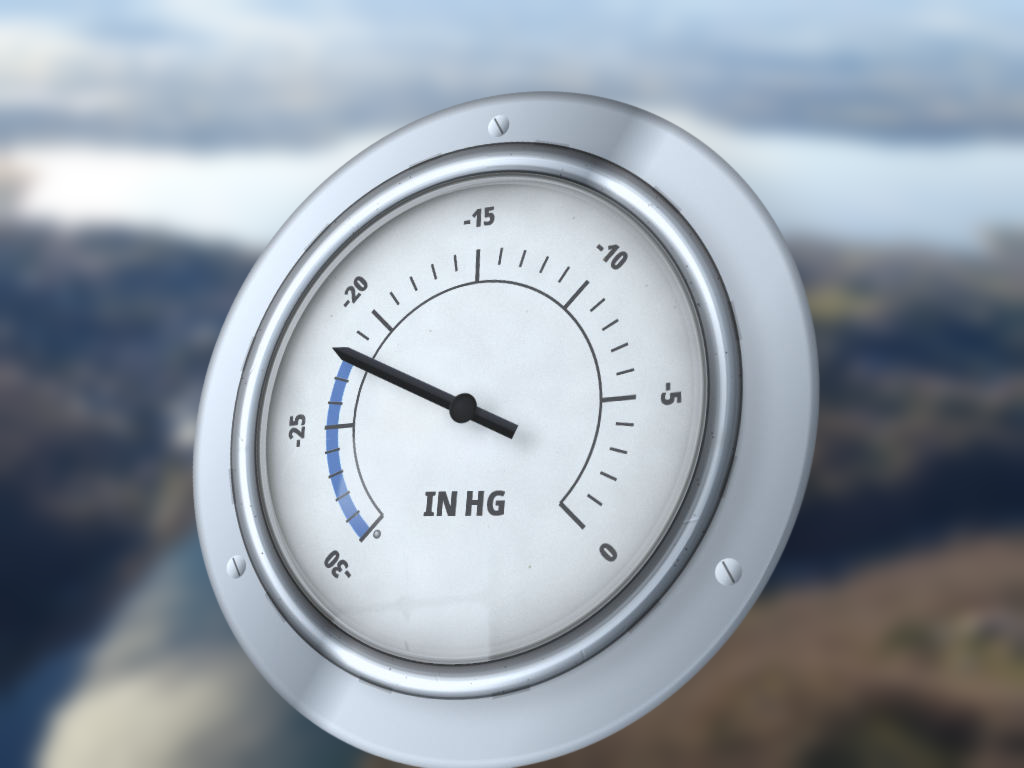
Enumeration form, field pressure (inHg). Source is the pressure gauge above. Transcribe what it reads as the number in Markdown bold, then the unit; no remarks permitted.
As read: **-22** inHg
